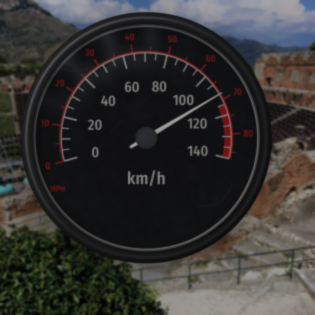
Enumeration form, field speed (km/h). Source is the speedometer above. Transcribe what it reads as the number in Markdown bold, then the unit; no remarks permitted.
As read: **110** km/h
